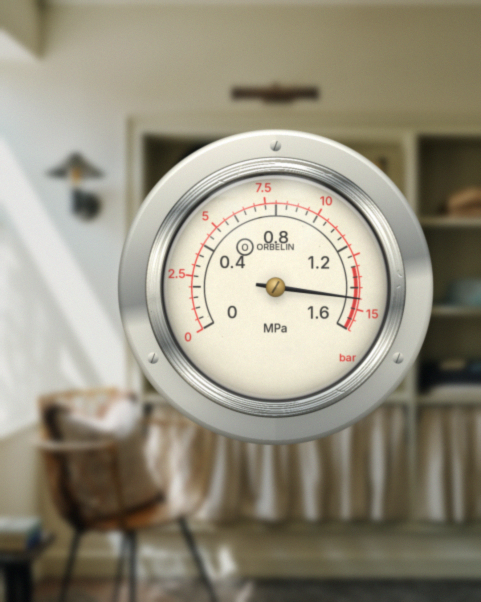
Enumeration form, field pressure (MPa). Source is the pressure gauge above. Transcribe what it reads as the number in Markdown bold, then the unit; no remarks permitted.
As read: **1.45** MPa
